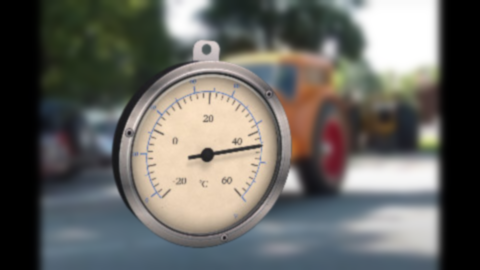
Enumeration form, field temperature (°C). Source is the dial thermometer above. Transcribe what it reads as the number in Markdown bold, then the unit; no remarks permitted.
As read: **44** °C
